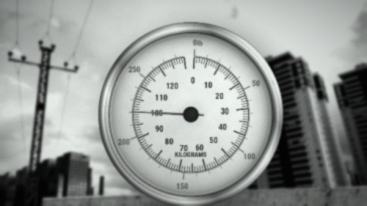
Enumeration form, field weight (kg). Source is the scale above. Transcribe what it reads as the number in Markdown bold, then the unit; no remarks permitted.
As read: **100** kg
